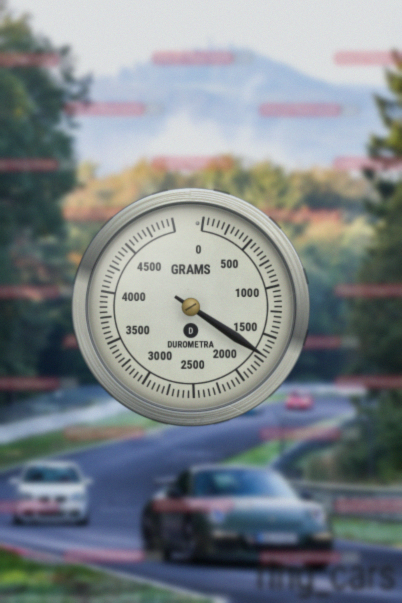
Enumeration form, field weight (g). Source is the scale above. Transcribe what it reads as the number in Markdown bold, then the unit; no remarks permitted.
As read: **1700** g
